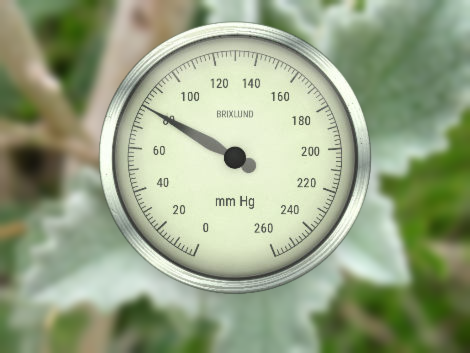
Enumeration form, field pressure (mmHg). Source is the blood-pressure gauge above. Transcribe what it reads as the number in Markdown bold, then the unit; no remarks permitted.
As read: **80** mmHg
